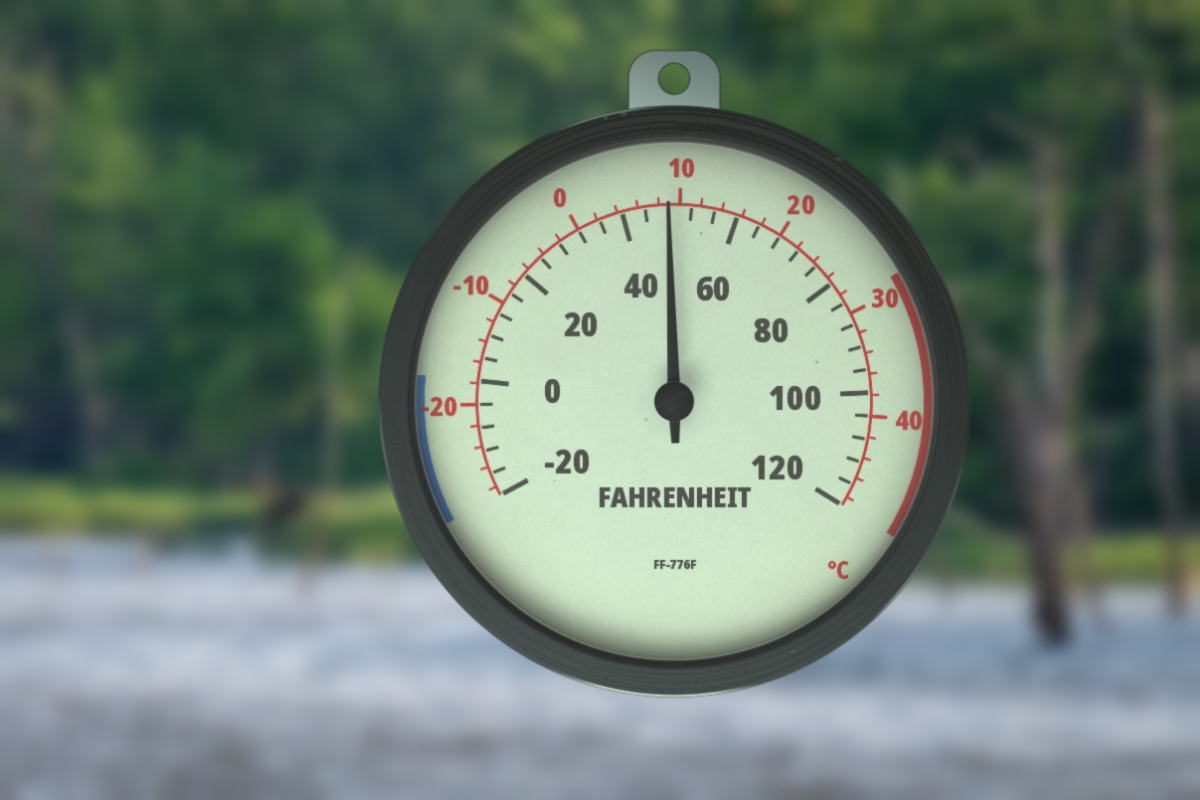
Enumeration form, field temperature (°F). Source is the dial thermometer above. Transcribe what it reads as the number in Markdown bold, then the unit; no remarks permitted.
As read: **48** °F
